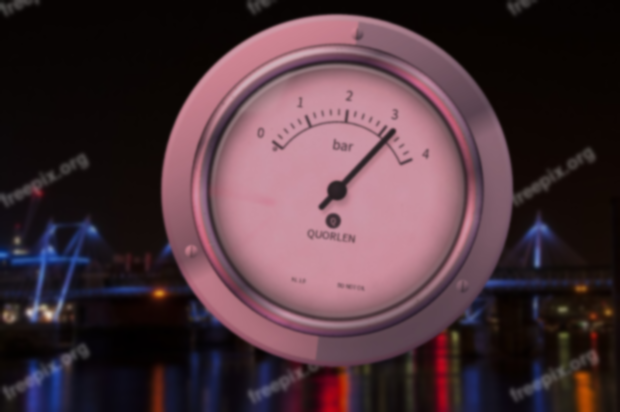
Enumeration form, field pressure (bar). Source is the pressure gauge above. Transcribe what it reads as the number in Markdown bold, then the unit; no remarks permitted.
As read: **3.2** bar
